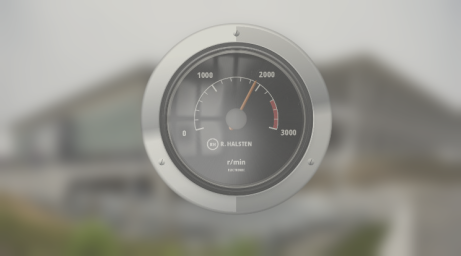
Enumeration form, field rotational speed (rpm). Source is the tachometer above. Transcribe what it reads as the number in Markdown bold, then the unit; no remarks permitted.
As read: **1900** rpm
